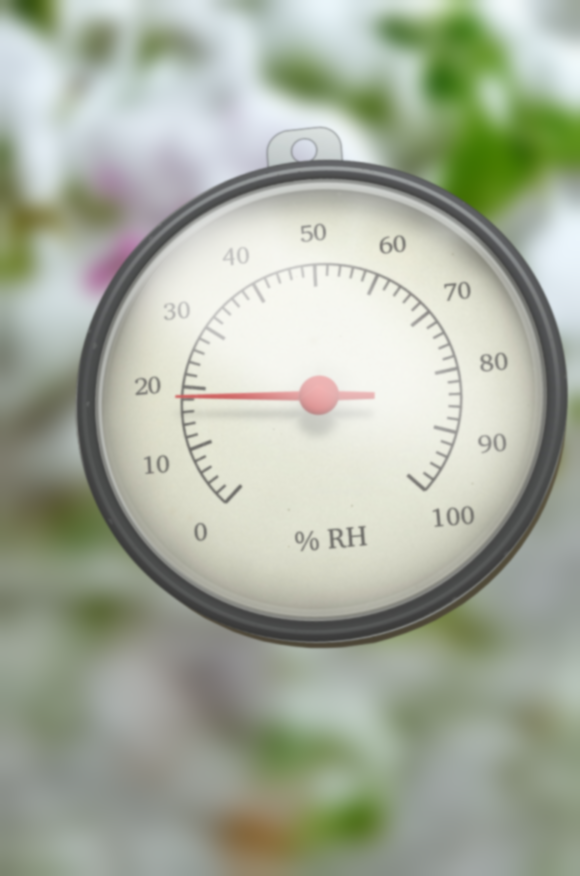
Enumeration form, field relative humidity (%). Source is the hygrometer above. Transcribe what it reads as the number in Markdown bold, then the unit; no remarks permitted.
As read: **18** %
